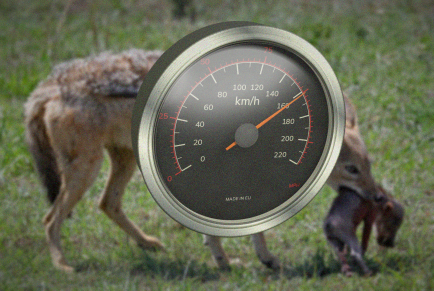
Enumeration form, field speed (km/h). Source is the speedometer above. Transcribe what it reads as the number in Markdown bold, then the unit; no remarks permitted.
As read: **160** km/h
